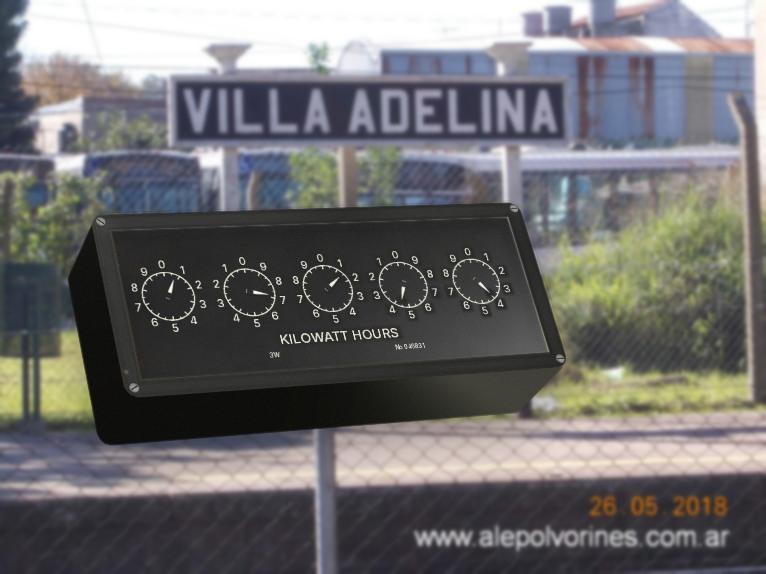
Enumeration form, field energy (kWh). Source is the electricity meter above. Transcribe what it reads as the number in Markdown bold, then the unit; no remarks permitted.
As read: **7144** kWh
